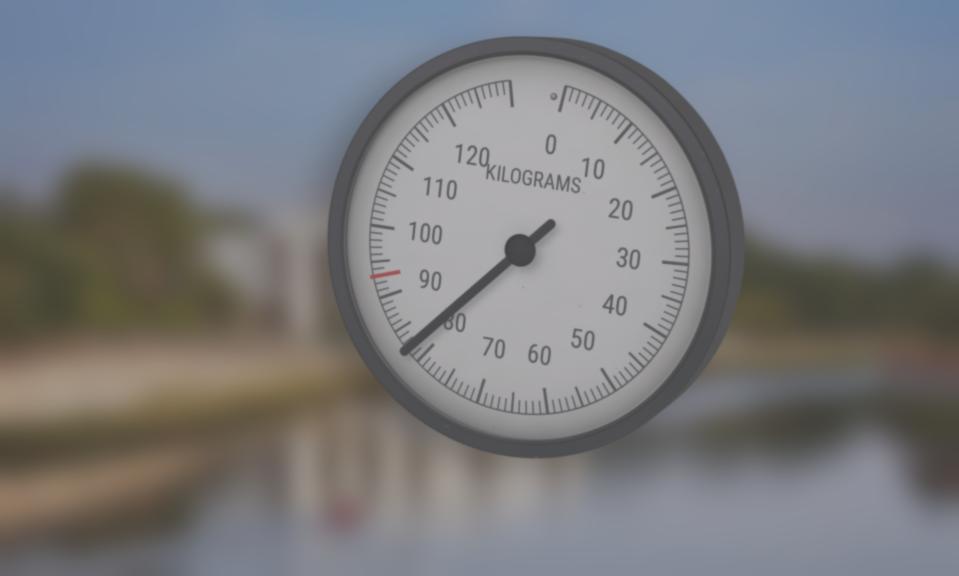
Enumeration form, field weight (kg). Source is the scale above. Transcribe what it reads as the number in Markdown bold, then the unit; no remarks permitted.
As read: **82** kg
